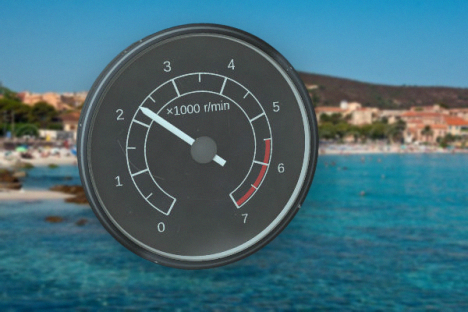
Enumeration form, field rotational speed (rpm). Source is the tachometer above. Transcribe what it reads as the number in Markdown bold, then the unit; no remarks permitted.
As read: **2250** rpm
